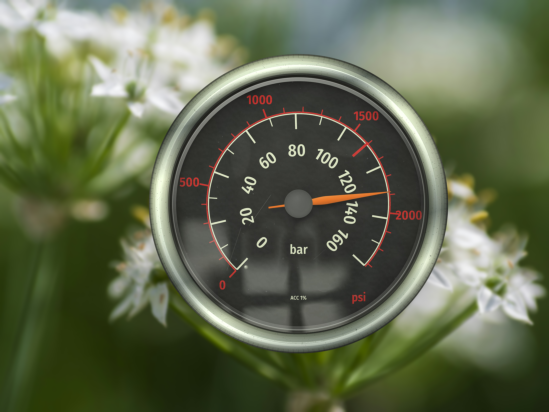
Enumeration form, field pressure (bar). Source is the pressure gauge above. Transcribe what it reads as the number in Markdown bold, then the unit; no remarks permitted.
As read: **130** bar
